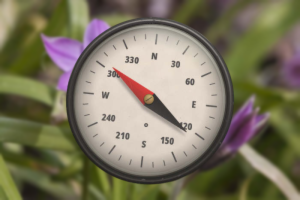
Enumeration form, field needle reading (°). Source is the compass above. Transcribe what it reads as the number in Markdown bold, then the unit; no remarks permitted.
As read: **305** °
